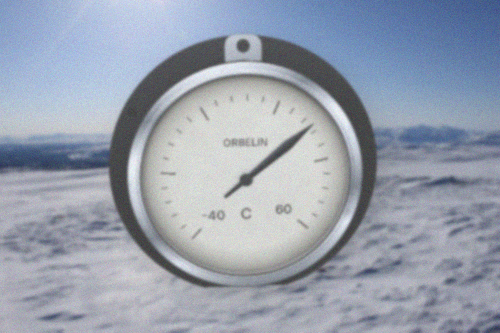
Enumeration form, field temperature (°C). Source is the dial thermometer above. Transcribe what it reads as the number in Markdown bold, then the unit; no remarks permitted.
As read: **30** °C
